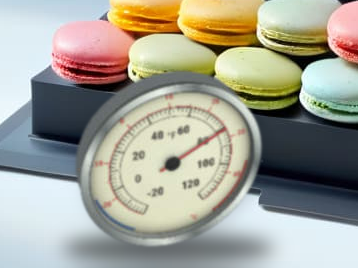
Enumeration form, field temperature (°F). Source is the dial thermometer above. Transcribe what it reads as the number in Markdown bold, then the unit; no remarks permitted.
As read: **80** °F
